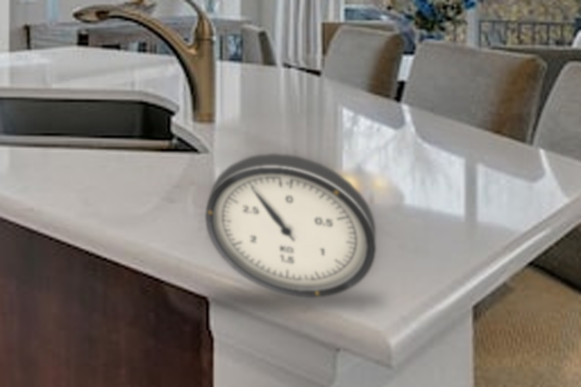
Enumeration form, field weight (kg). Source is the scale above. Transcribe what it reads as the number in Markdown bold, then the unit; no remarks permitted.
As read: **2.75** kg
